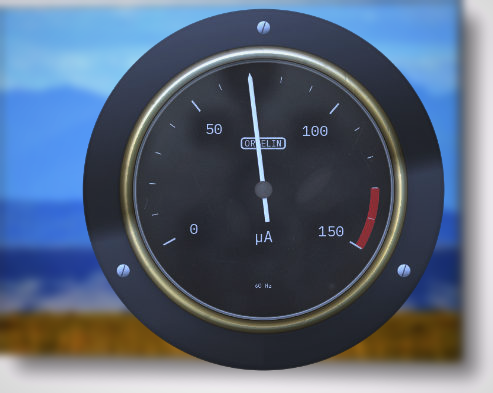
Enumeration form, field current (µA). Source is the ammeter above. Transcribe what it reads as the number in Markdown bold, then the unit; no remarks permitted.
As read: **70** µA
